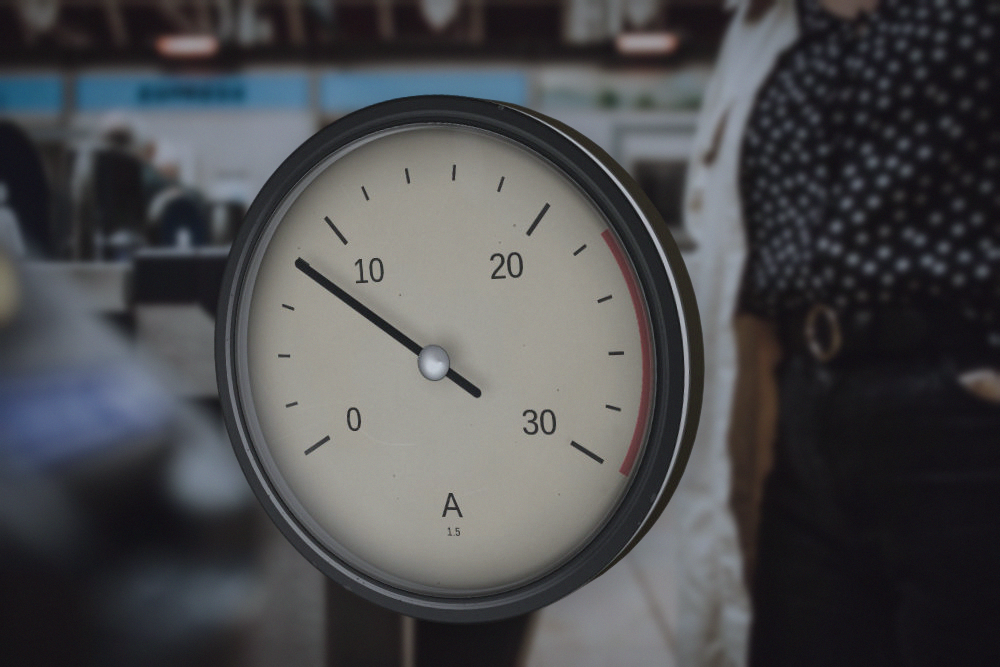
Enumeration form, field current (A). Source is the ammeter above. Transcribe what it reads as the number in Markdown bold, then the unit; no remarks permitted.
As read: **8** A
